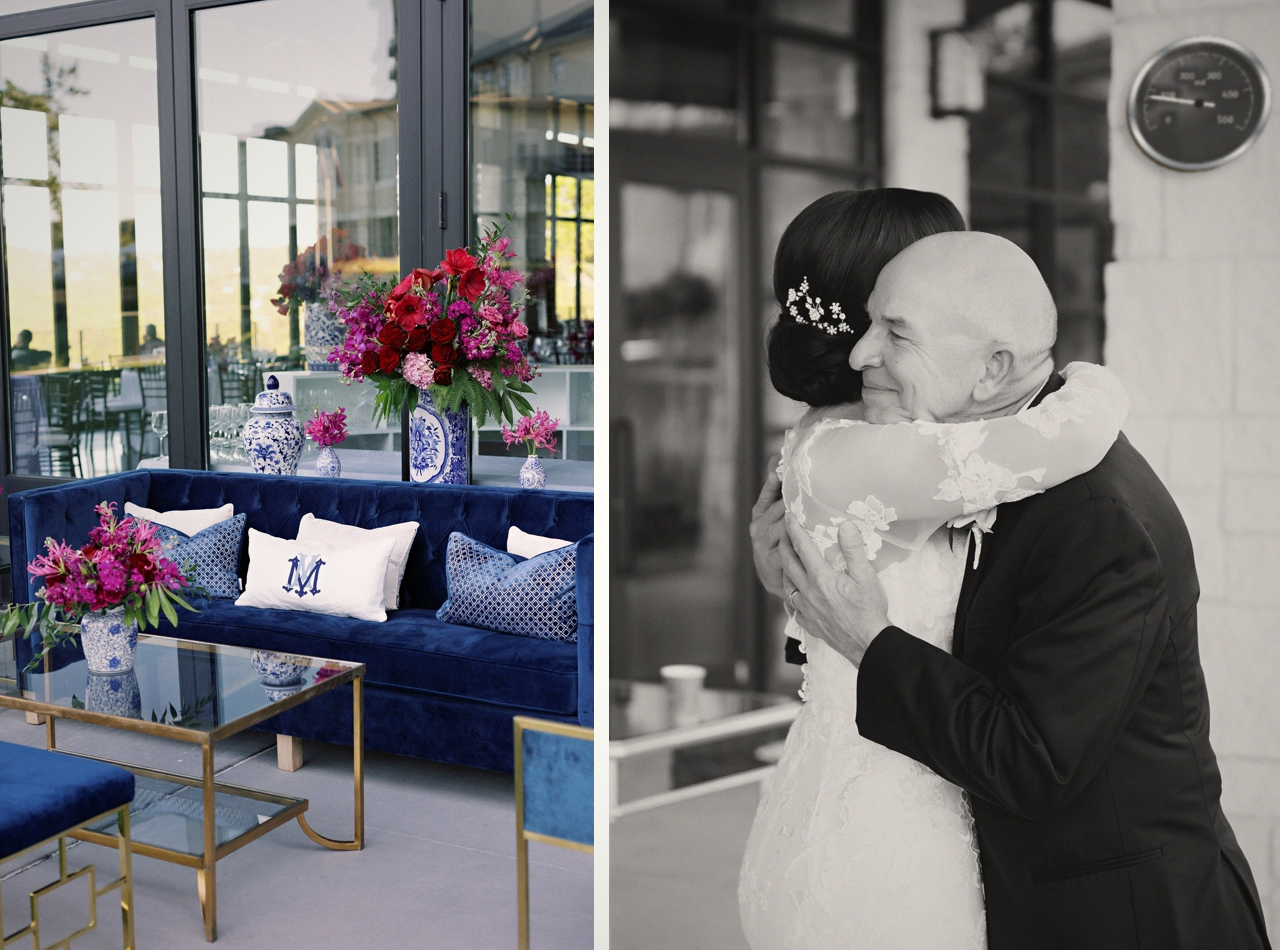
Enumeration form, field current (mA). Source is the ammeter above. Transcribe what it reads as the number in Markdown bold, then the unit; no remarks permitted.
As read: **80** mA
